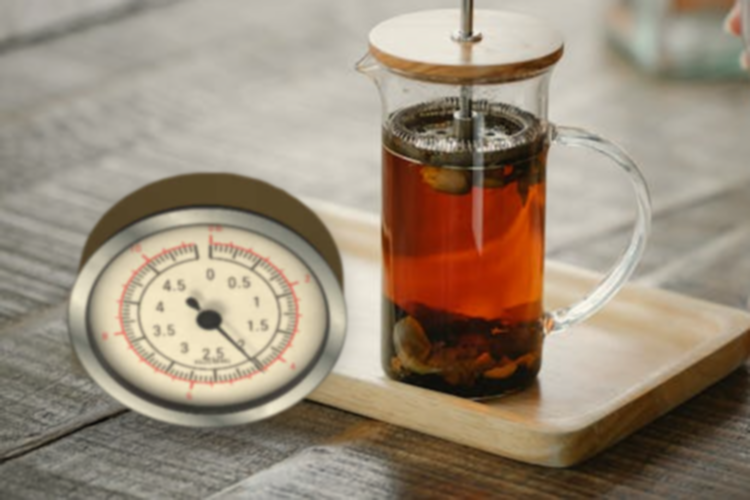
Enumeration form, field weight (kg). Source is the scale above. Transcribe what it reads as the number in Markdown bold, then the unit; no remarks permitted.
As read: **2** kg
